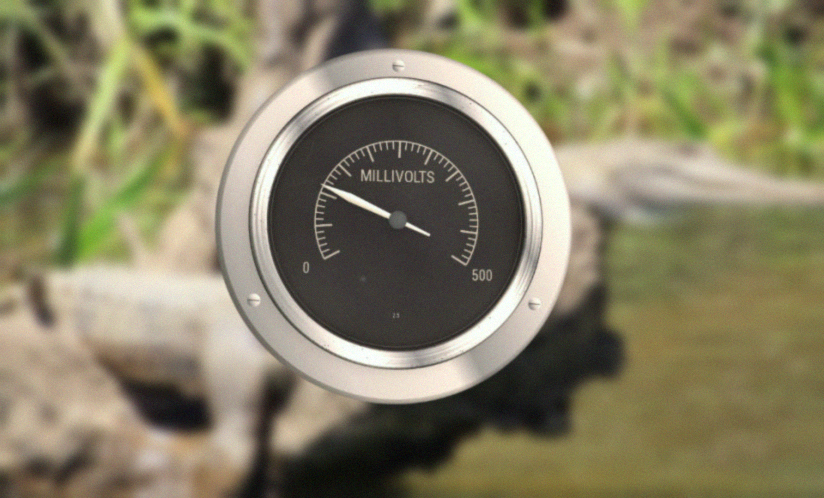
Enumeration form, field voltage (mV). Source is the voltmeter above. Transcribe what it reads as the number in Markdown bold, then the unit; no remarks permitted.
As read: **110** mV
